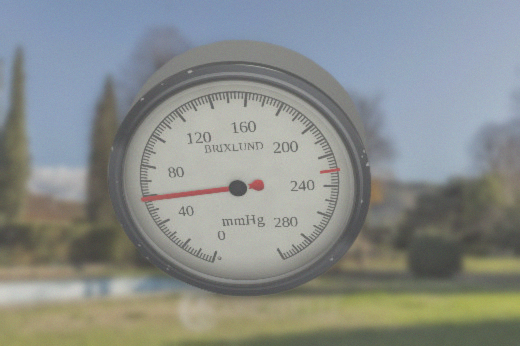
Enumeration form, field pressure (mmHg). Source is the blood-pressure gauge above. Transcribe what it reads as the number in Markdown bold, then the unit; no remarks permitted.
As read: **60** mmHg
